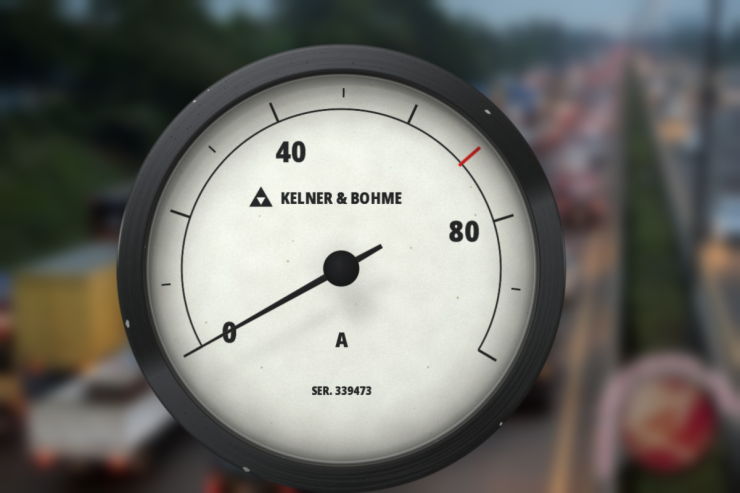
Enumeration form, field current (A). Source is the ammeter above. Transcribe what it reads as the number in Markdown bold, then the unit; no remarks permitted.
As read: **0** A
